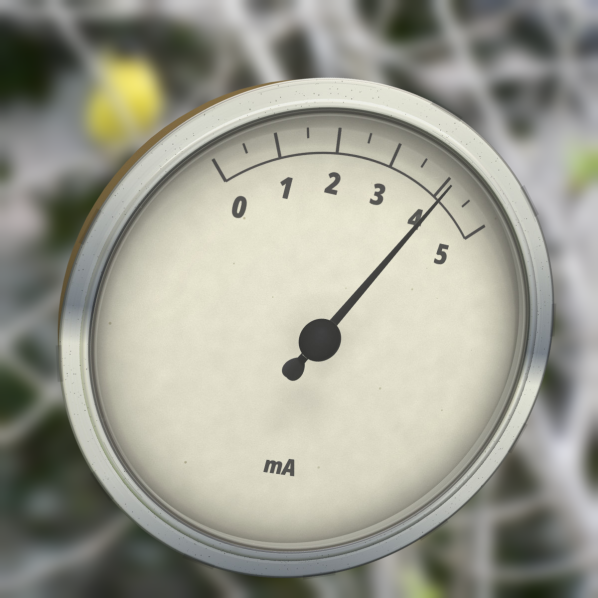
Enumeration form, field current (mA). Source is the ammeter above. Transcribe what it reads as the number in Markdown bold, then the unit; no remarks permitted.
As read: **4** mA
